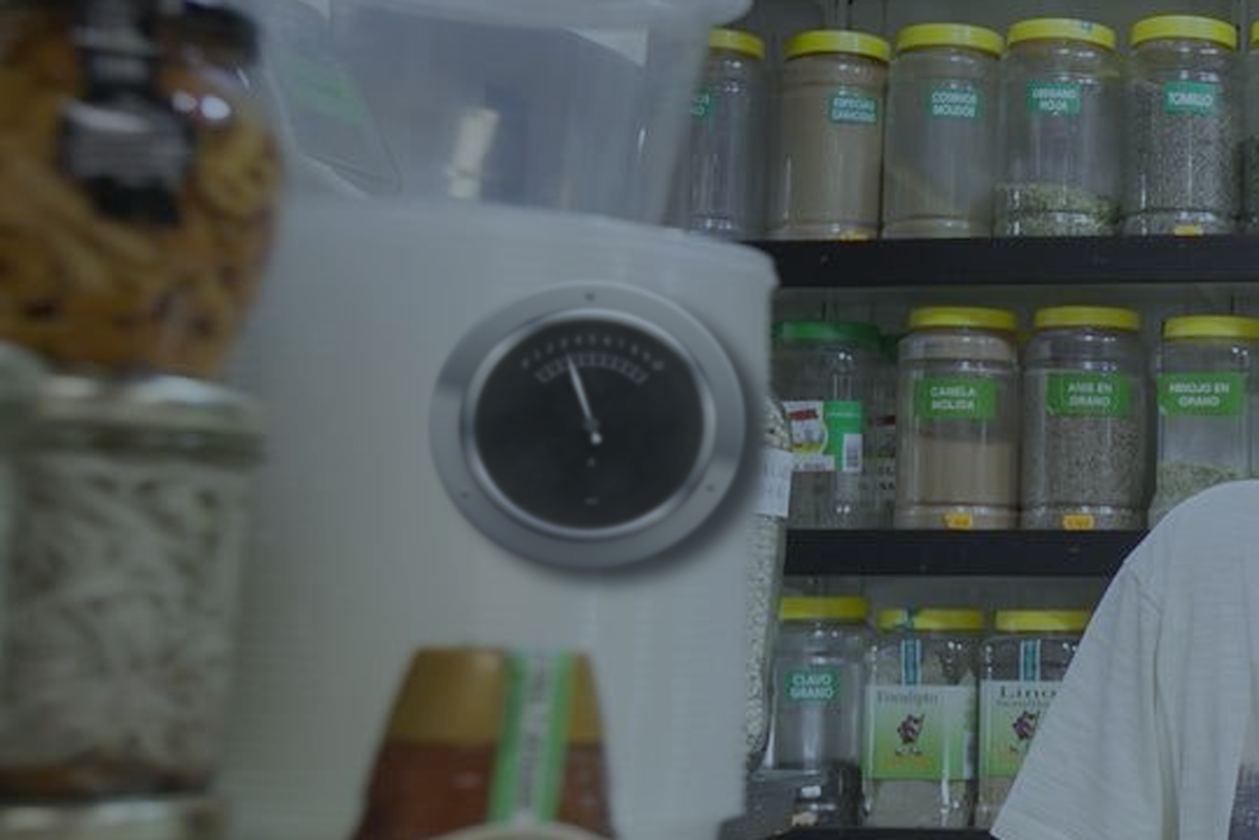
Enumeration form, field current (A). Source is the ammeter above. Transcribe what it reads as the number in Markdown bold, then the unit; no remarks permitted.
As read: **3** A
